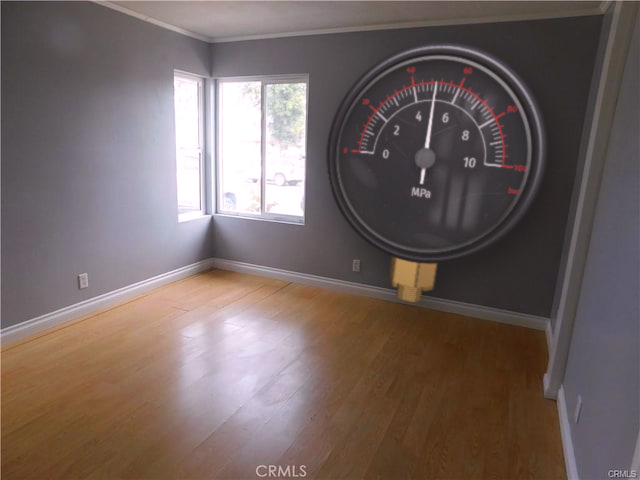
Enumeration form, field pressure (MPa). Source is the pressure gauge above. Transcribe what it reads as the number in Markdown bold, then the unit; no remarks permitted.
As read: **5** MPa
